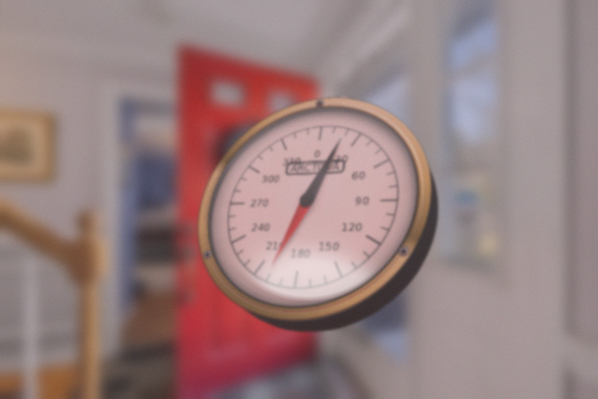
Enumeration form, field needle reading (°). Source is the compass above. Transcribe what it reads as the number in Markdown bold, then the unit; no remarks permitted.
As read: **200** °
